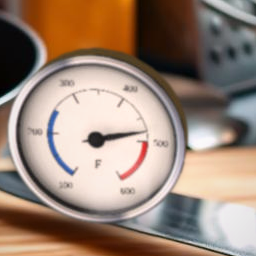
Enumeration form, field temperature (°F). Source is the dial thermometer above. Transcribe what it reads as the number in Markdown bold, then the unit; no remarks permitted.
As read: **475** °F
